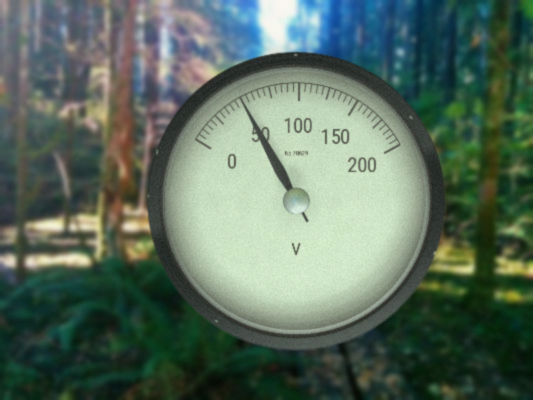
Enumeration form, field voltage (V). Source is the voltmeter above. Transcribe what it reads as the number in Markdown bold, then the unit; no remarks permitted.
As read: **50** V
